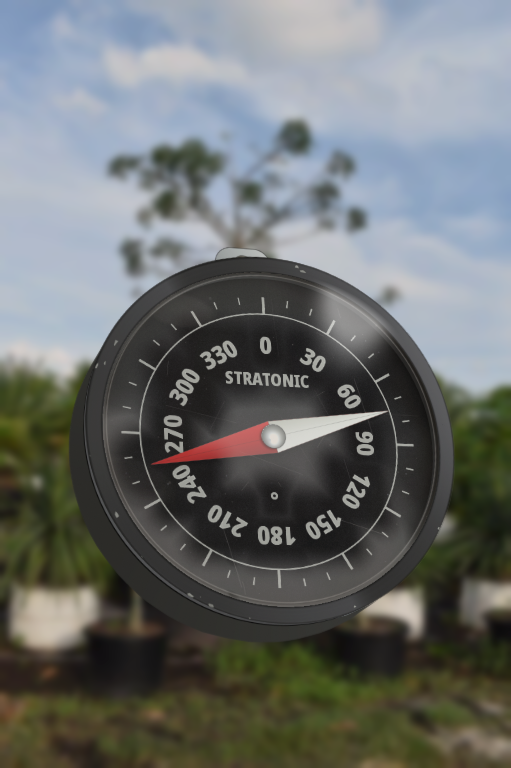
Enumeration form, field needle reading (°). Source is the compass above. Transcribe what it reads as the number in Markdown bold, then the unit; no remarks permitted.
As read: **255** °
